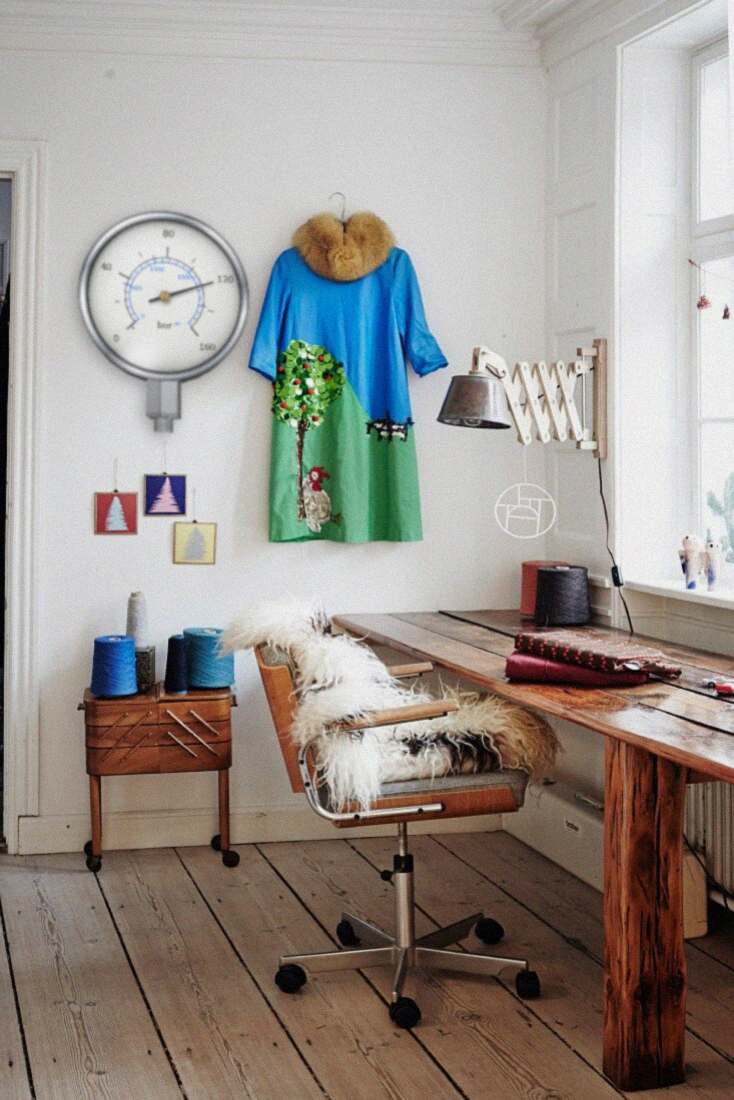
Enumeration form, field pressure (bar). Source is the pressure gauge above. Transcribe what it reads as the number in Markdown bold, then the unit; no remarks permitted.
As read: **120** bar
